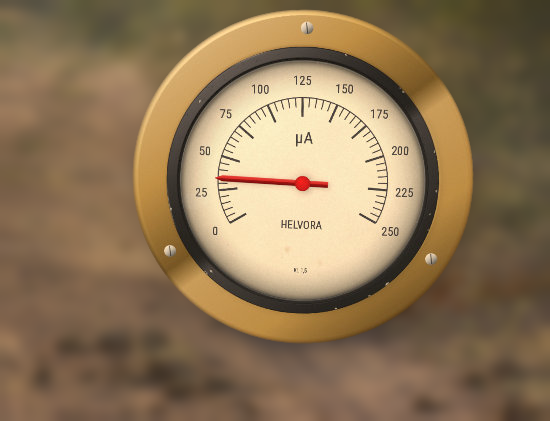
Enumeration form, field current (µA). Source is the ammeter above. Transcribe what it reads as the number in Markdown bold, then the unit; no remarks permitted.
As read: **35** µA
